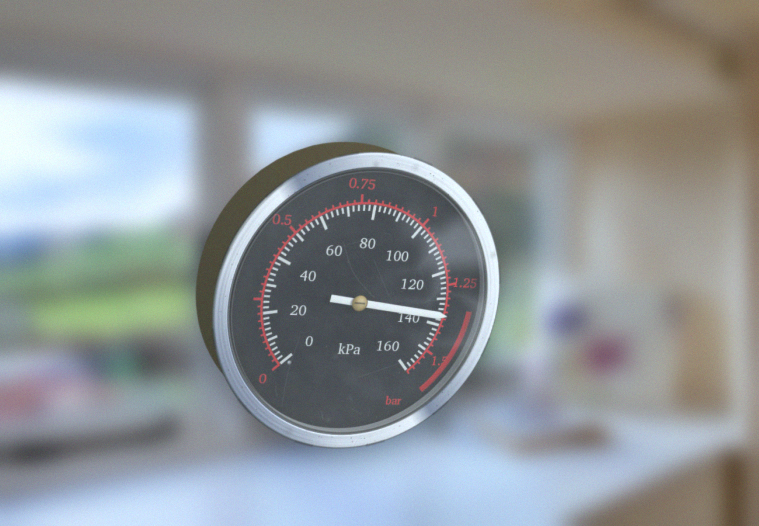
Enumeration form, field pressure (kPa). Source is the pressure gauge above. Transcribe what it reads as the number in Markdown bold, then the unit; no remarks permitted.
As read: **136** kPa
